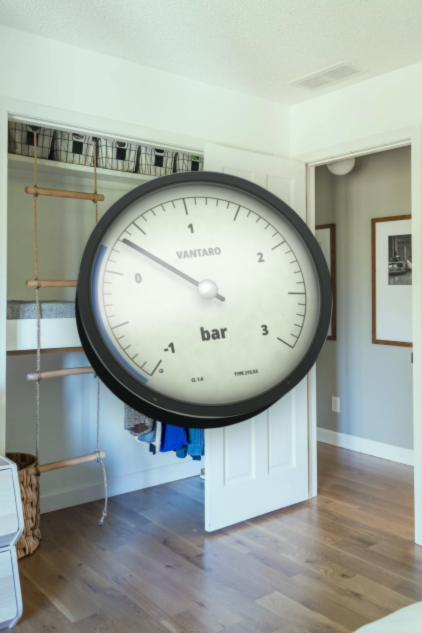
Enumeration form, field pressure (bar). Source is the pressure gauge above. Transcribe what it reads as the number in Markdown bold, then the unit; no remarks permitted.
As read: **0.3** bar
